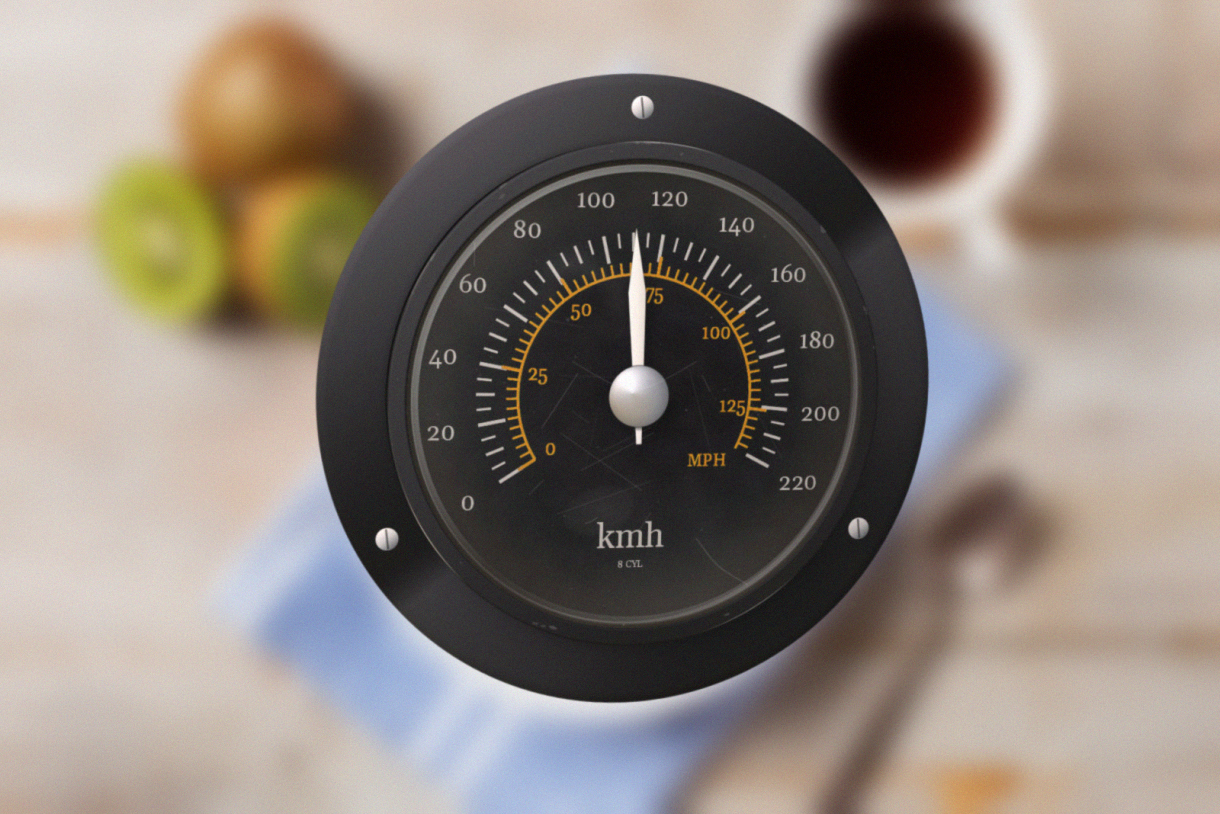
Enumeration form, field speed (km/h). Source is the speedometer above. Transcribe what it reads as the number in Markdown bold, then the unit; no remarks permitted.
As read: **110** km/h
